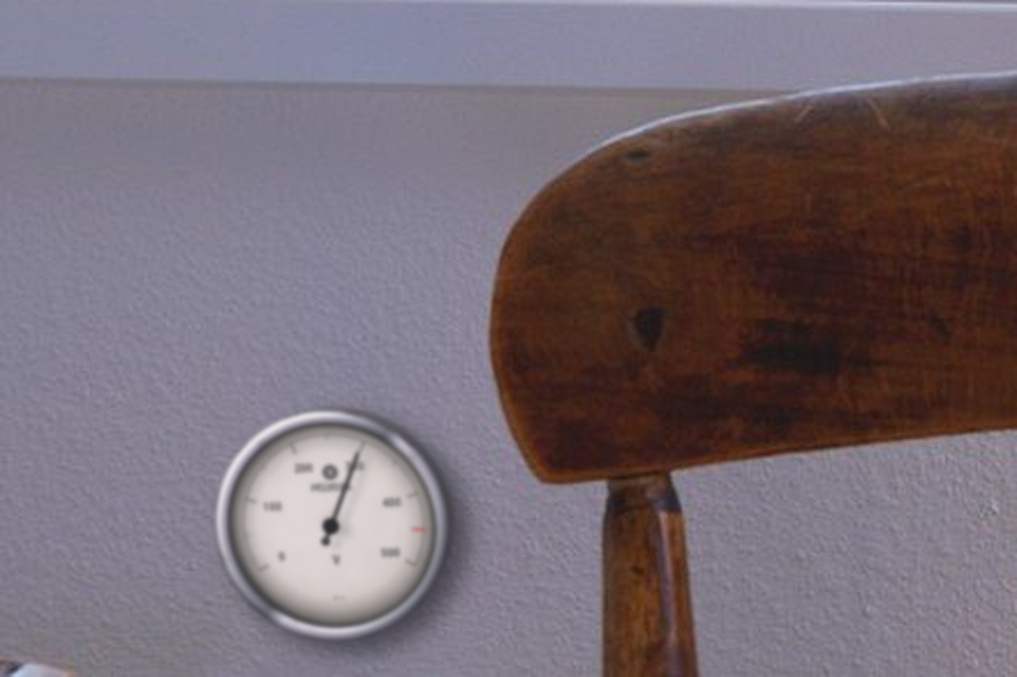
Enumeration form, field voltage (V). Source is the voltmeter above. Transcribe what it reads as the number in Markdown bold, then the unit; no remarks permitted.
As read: **300** V
